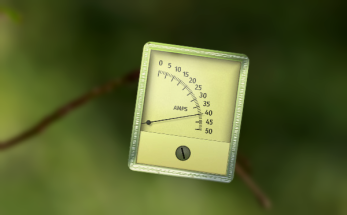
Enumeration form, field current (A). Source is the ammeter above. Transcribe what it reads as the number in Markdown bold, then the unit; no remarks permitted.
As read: **40** A
